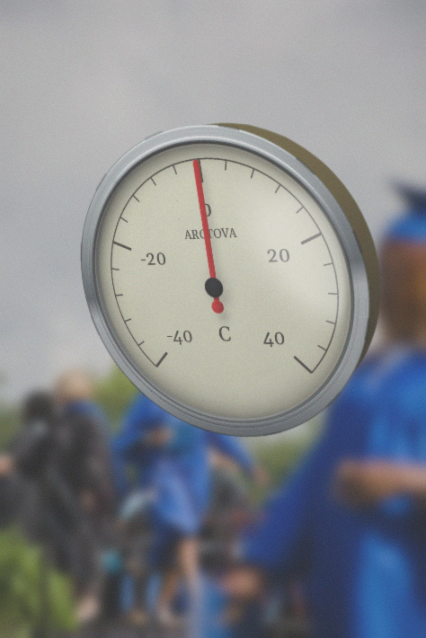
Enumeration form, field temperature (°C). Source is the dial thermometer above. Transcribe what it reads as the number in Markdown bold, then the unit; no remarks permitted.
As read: **0** °C
